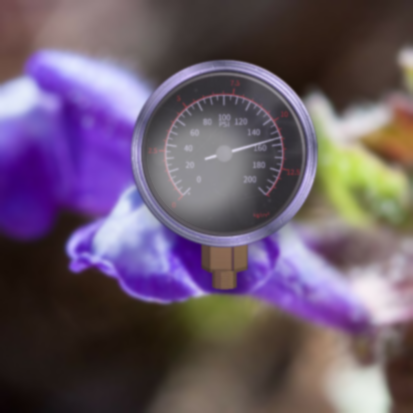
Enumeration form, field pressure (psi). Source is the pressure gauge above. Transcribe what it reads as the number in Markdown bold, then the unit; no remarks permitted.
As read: **155** psi
